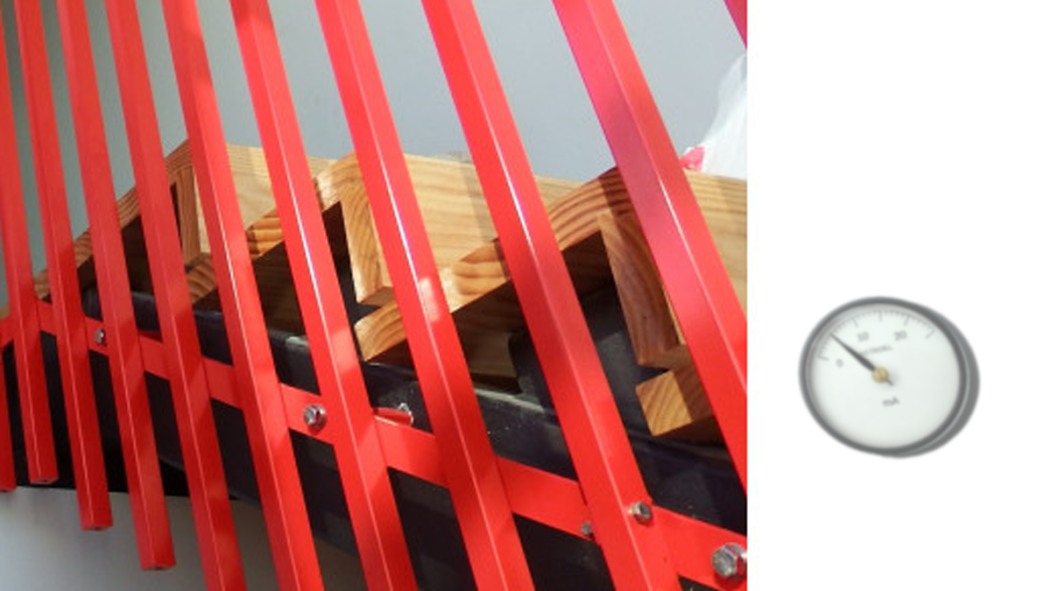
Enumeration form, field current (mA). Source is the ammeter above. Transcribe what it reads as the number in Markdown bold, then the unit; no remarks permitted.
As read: **5** mA
